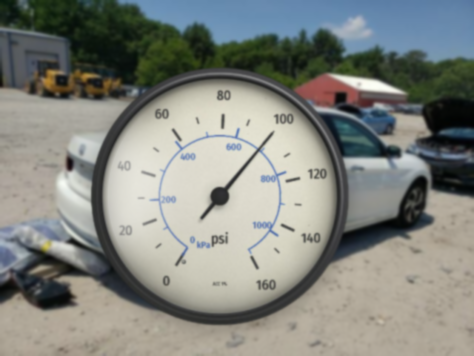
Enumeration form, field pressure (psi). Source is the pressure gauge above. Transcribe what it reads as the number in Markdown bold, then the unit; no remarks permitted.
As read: **100** psi
